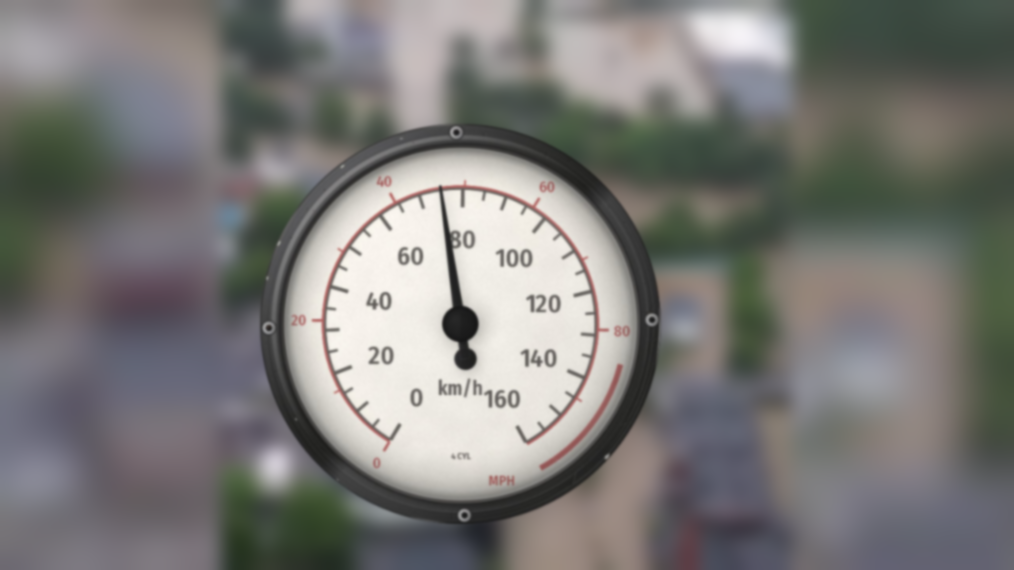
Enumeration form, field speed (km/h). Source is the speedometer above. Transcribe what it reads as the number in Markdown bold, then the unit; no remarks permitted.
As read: **75** km/h
